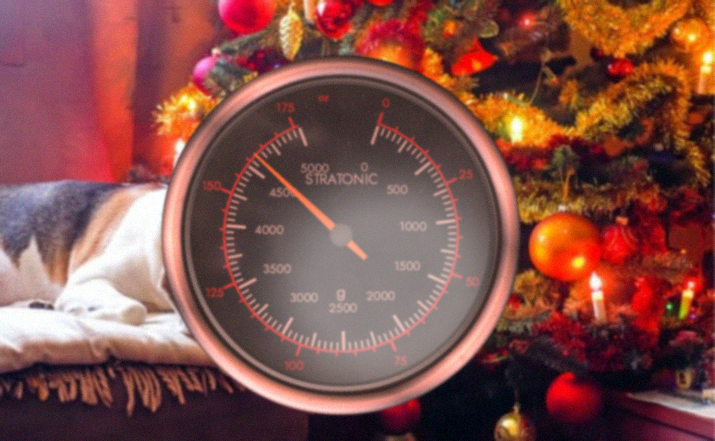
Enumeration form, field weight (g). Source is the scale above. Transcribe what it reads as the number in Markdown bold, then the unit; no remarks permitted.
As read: **4600** g
